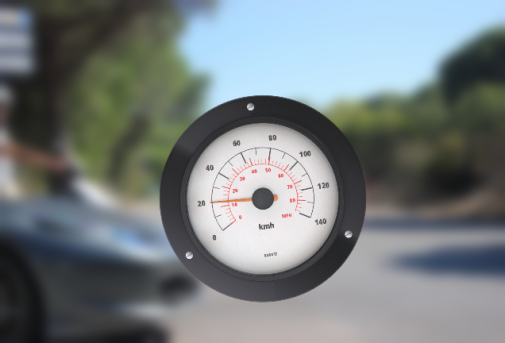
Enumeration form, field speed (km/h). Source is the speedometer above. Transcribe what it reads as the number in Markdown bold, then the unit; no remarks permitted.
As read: **20** km/h
